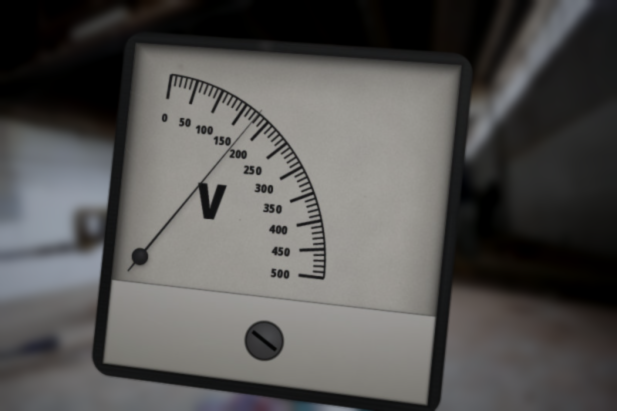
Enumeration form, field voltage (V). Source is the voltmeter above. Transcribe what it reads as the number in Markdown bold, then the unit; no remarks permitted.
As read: **180** V
